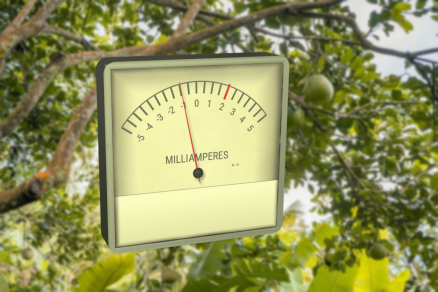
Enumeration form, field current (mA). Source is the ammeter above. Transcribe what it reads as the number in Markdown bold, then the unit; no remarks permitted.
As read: **-1** mA
